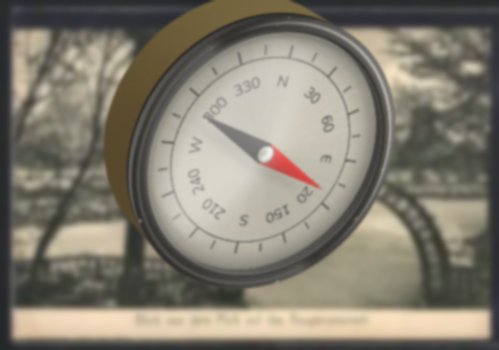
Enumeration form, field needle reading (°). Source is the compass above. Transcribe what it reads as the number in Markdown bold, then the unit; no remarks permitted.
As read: **112.5** °
